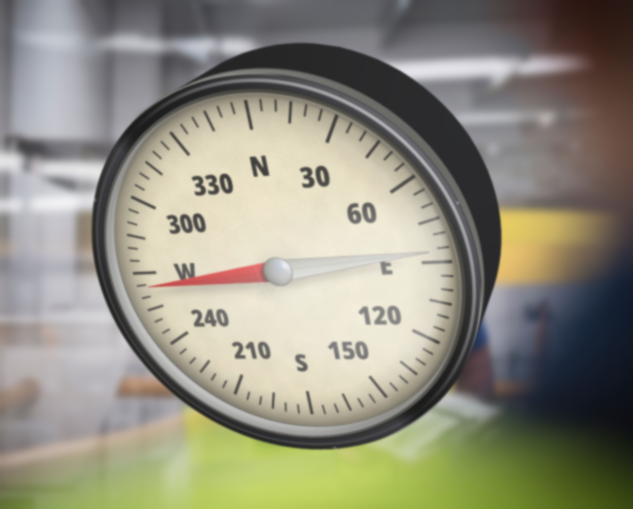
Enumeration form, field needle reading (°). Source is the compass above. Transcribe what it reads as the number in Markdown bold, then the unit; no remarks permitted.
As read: **265** °
